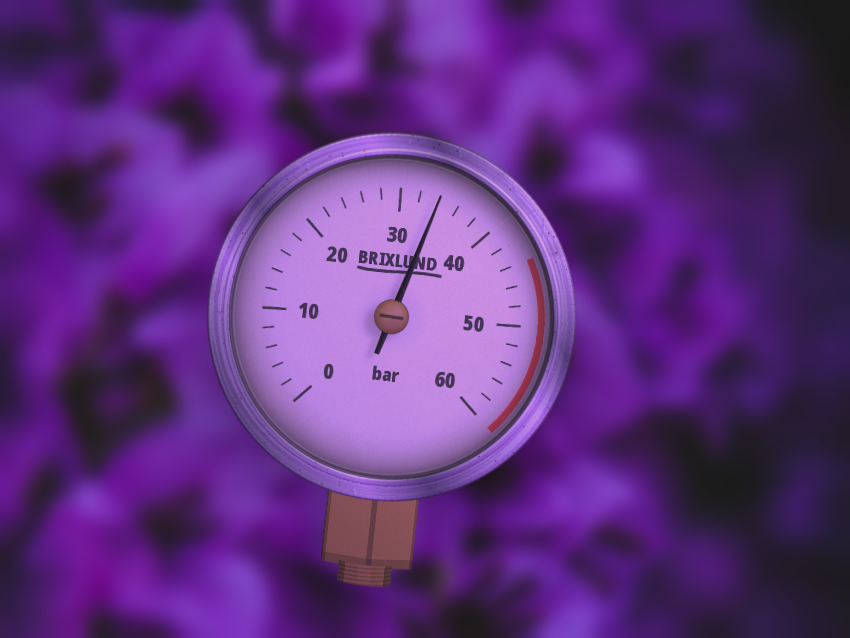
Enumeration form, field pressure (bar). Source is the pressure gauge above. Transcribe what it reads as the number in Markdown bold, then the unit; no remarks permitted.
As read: **34** bar
